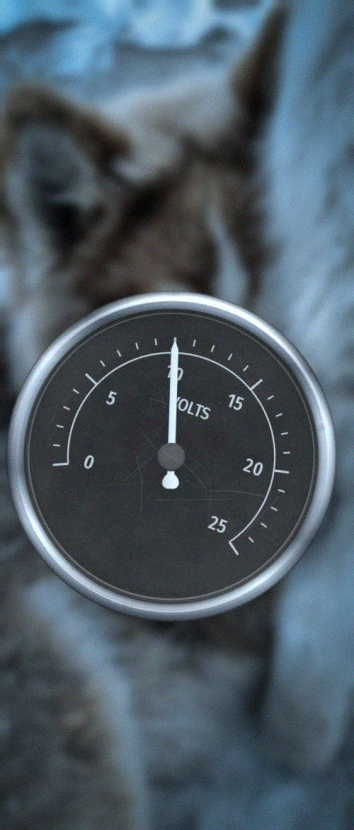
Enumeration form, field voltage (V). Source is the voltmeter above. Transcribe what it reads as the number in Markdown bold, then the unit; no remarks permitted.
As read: **10** V
